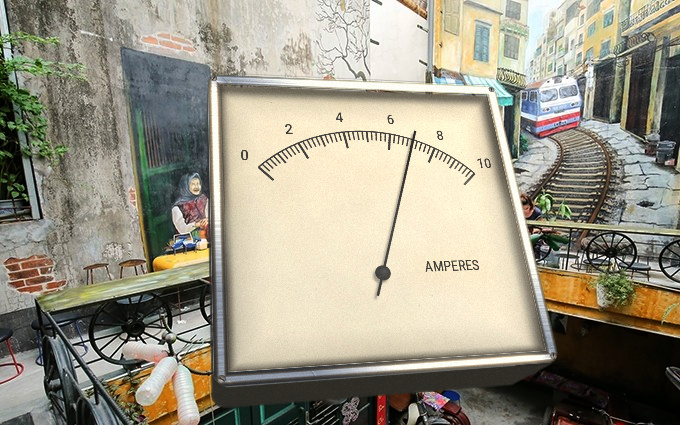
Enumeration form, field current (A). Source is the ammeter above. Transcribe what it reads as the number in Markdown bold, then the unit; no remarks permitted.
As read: **7** A
